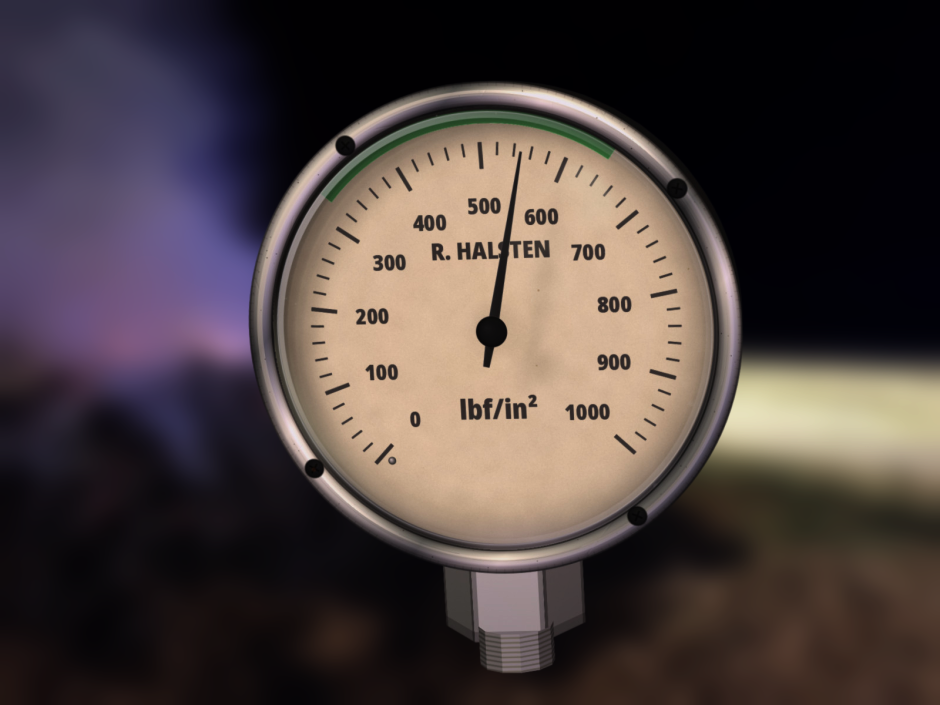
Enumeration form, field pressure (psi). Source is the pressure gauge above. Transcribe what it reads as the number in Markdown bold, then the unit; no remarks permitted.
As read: **550** psi
